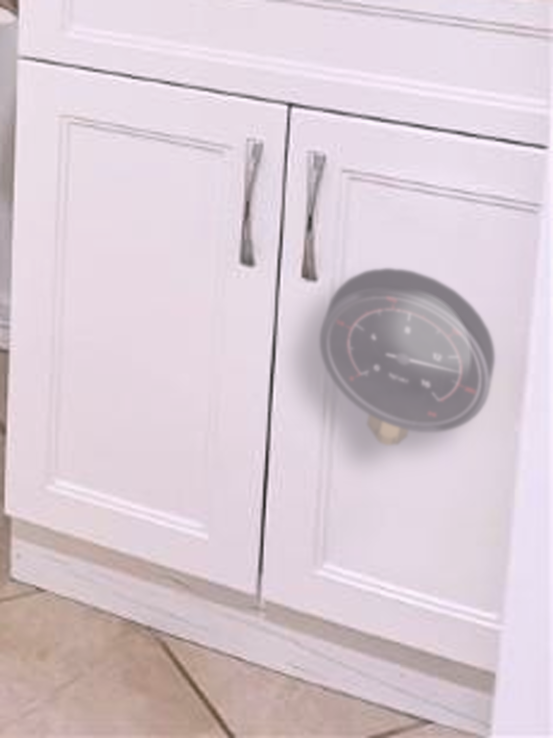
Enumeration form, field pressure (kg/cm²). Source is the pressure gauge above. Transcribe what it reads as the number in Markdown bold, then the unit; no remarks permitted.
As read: **13** kg/cm²
